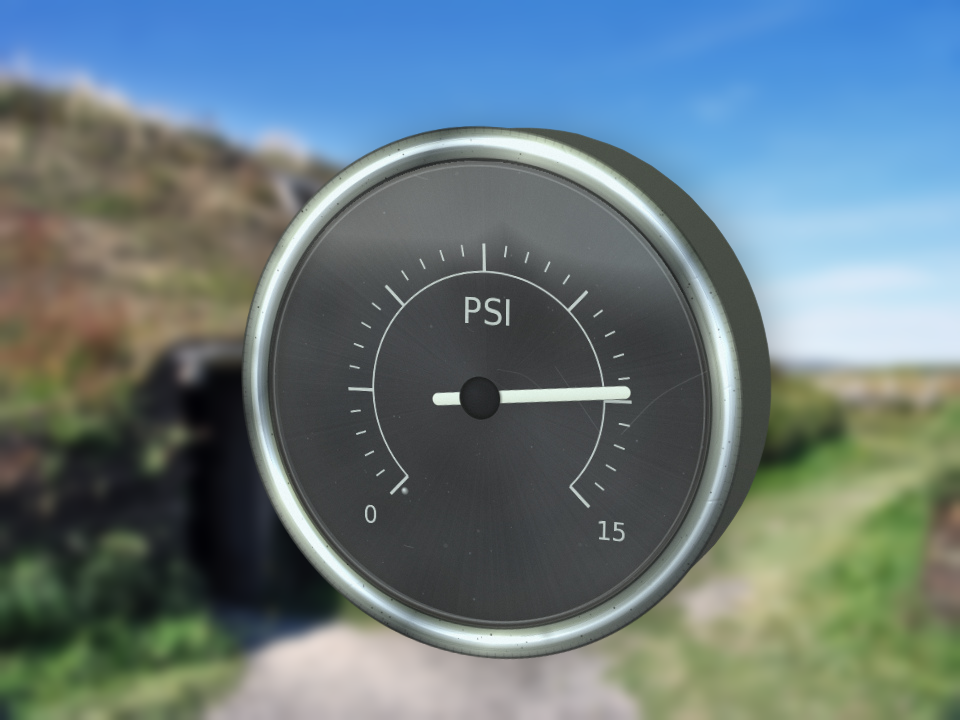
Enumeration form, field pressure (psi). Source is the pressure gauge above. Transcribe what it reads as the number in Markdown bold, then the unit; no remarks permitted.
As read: **12.25** psi
